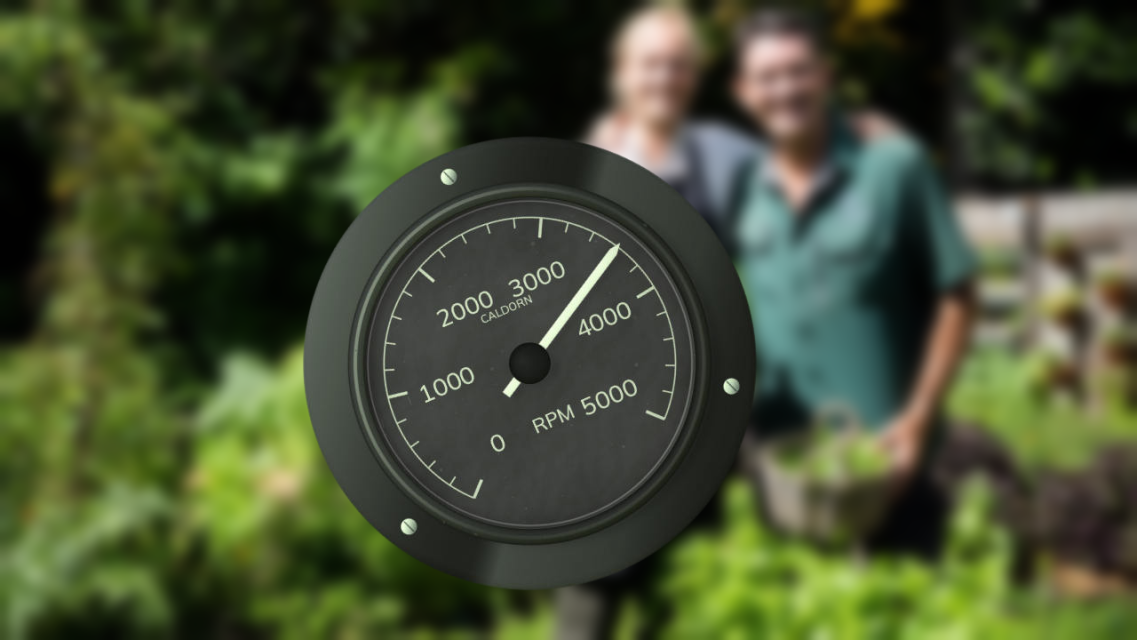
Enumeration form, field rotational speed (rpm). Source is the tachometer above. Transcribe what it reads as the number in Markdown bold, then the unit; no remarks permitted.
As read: **3600** rpm
